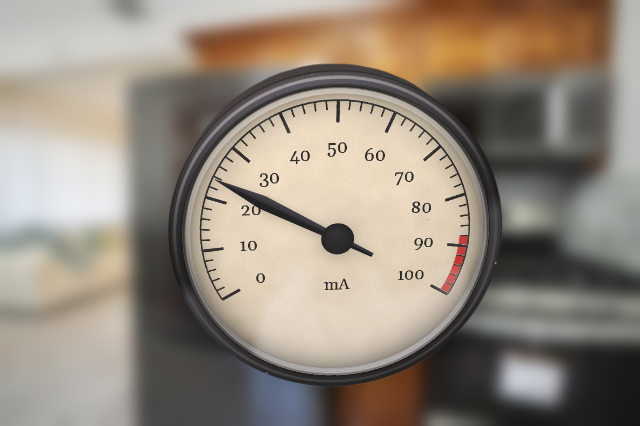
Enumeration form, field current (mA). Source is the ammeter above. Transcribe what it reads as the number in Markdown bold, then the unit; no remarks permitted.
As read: **24** mA
